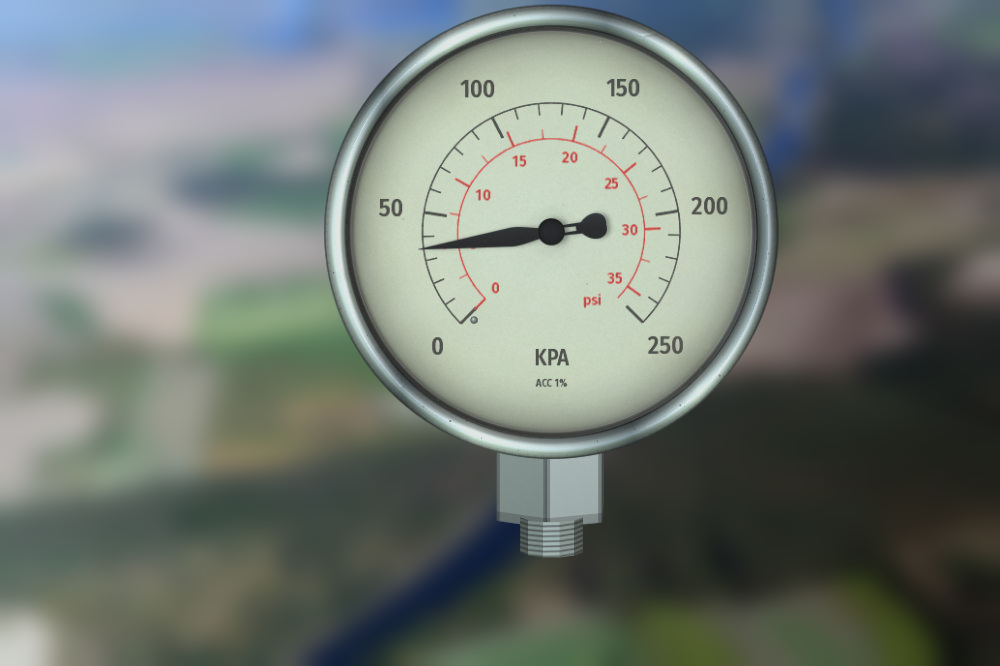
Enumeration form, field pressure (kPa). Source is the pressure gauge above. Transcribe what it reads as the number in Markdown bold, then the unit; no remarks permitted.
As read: **35** kPa
